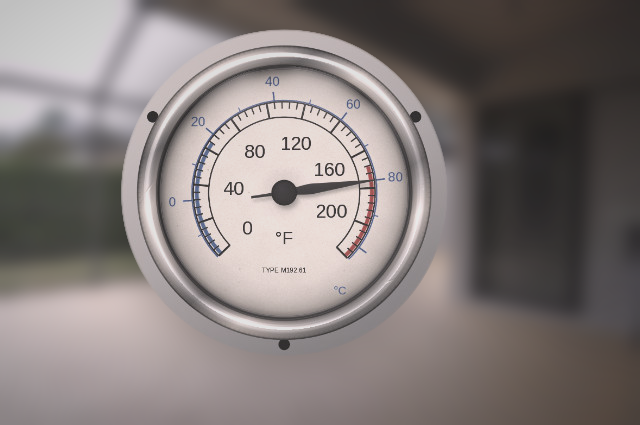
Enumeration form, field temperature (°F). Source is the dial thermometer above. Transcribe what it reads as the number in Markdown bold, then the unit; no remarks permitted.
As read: **176** °F
